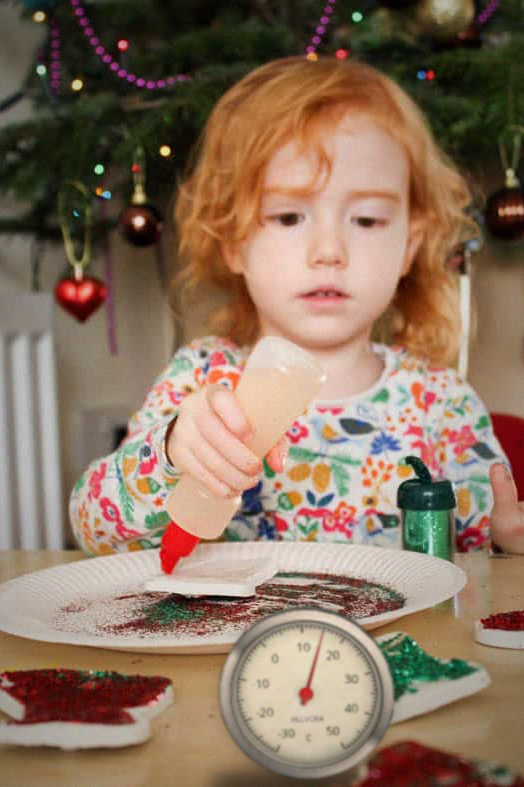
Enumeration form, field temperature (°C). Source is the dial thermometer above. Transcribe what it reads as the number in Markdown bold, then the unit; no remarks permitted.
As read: **15** °C
